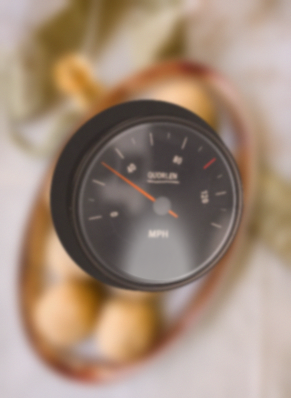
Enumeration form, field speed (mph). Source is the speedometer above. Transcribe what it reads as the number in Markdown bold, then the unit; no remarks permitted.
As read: **30** mph
